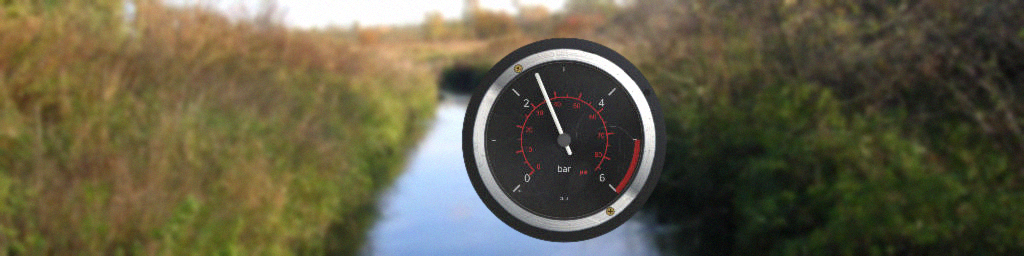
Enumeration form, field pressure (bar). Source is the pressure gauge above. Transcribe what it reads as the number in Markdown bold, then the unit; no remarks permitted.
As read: **2.5** bar
